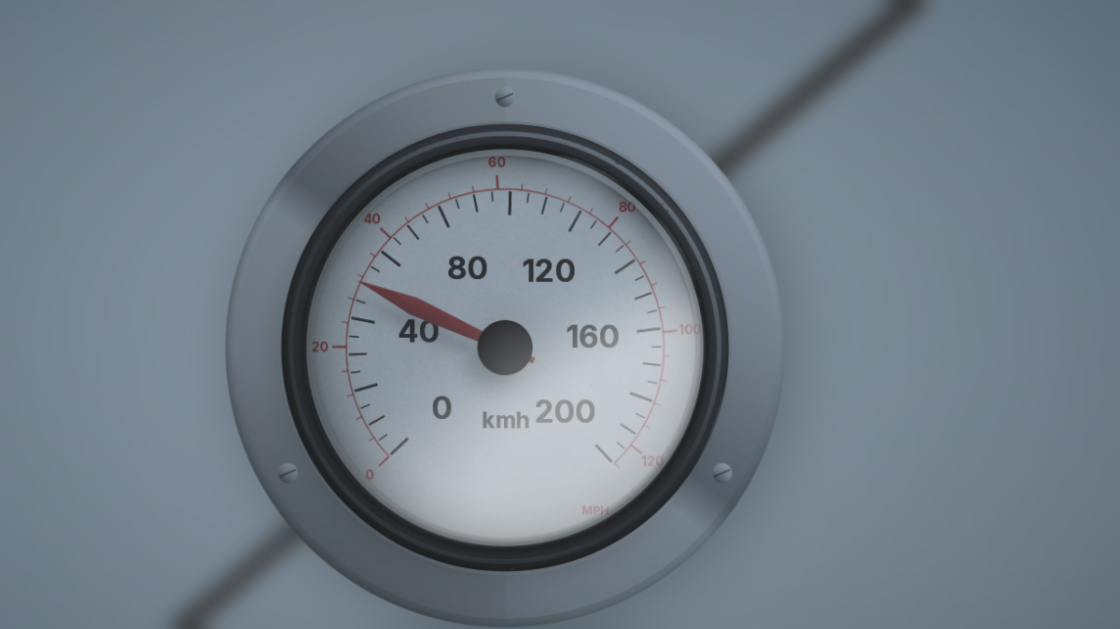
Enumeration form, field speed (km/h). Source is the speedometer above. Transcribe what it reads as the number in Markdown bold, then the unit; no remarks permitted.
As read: **50** km/h
